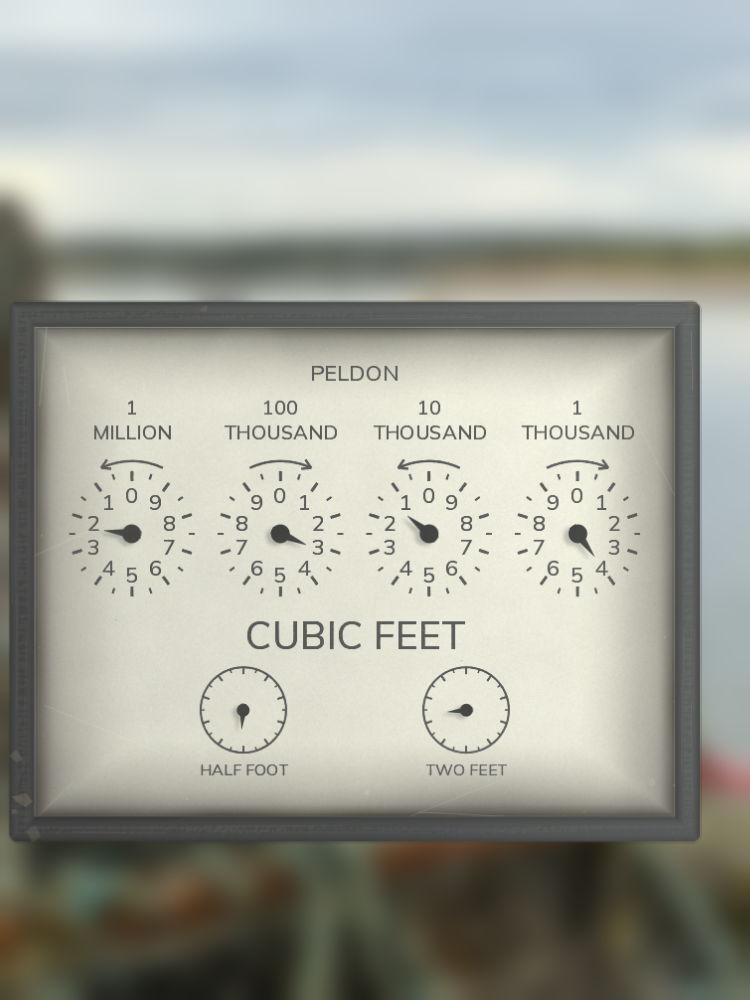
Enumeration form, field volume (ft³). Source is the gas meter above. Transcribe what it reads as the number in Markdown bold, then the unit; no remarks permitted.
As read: **231400** ft³
